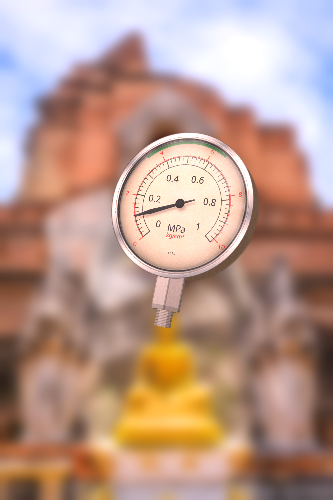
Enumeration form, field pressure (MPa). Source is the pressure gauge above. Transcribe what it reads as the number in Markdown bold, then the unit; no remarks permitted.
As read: **0.1** MPa
